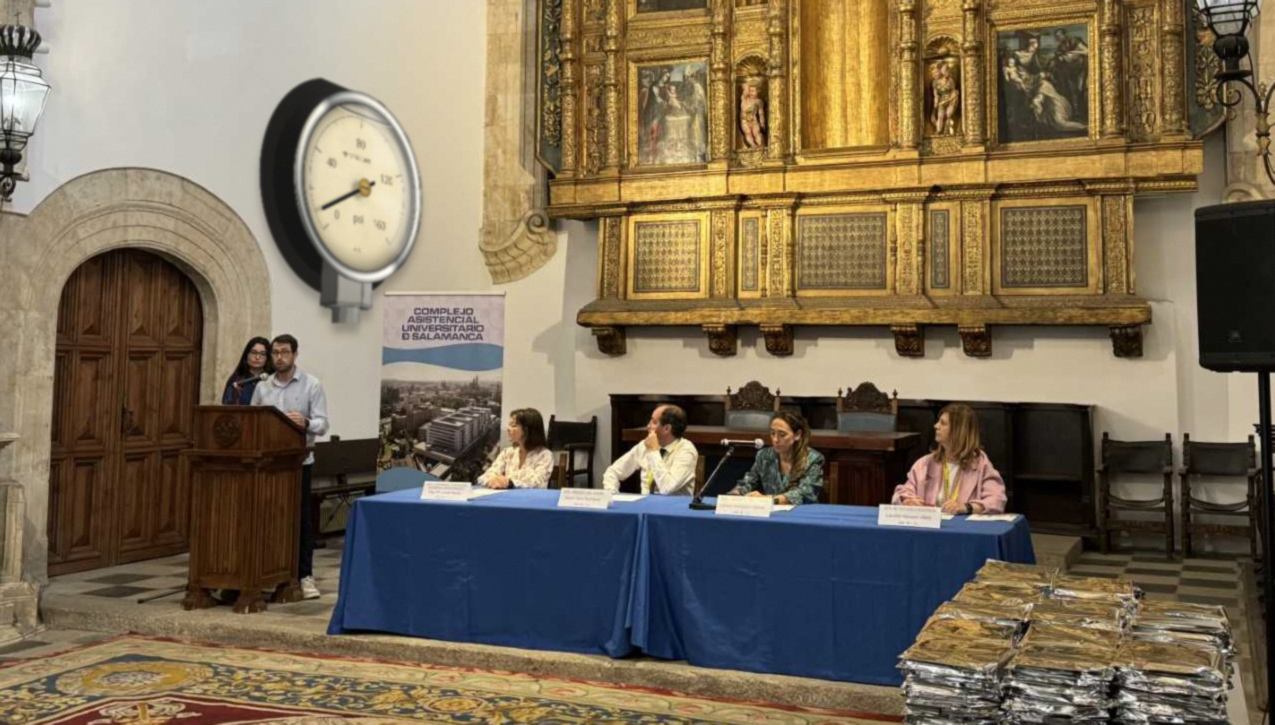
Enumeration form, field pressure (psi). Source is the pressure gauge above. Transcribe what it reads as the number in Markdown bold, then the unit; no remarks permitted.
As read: **10** psi
